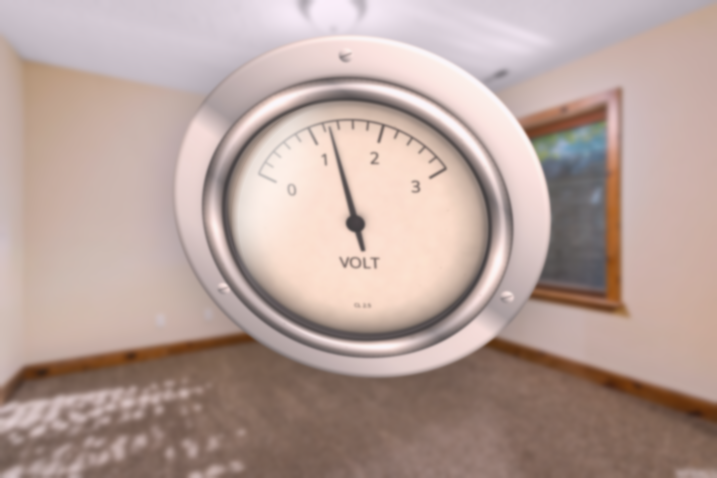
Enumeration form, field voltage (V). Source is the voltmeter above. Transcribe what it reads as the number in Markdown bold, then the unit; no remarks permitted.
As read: **1.3** V
